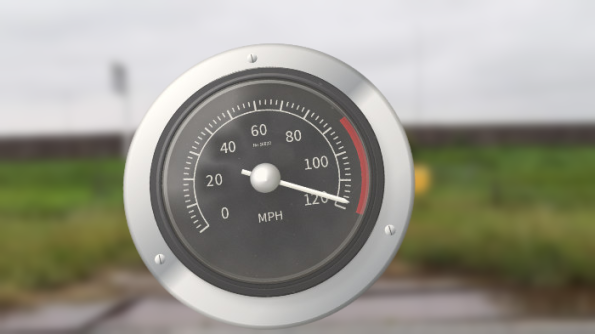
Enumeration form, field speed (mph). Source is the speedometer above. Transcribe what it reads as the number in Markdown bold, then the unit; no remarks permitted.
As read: **118** mph
